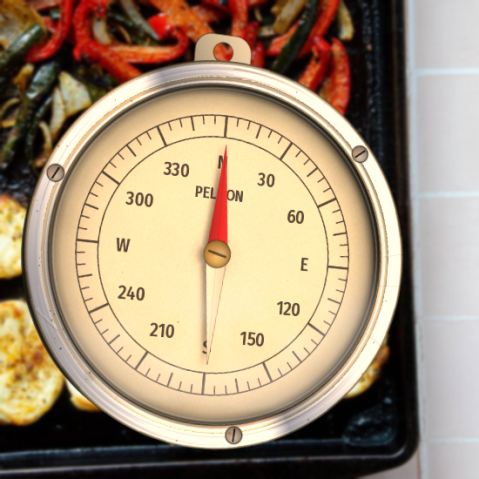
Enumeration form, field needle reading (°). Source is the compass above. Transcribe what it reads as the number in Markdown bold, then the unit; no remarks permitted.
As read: **0** °
